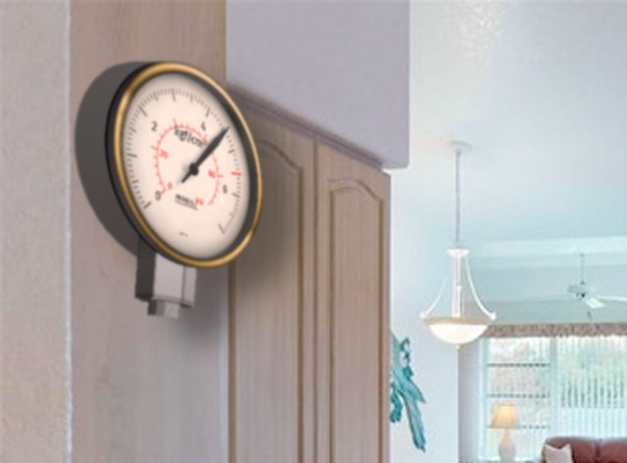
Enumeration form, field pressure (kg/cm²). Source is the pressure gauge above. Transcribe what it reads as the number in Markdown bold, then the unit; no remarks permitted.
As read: **4.5** kg/cm²
